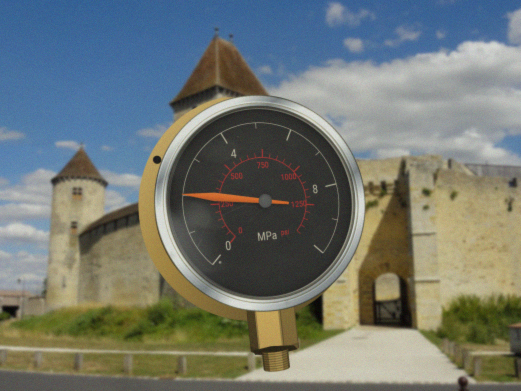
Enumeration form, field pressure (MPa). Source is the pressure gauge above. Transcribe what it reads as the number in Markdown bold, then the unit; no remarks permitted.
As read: **2** MPa
